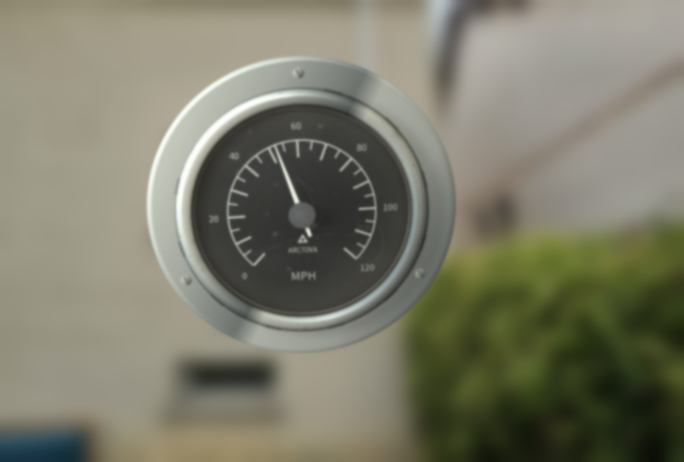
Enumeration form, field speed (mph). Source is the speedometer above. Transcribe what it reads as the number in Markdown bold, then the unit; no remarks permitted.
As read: **52.5** mph
